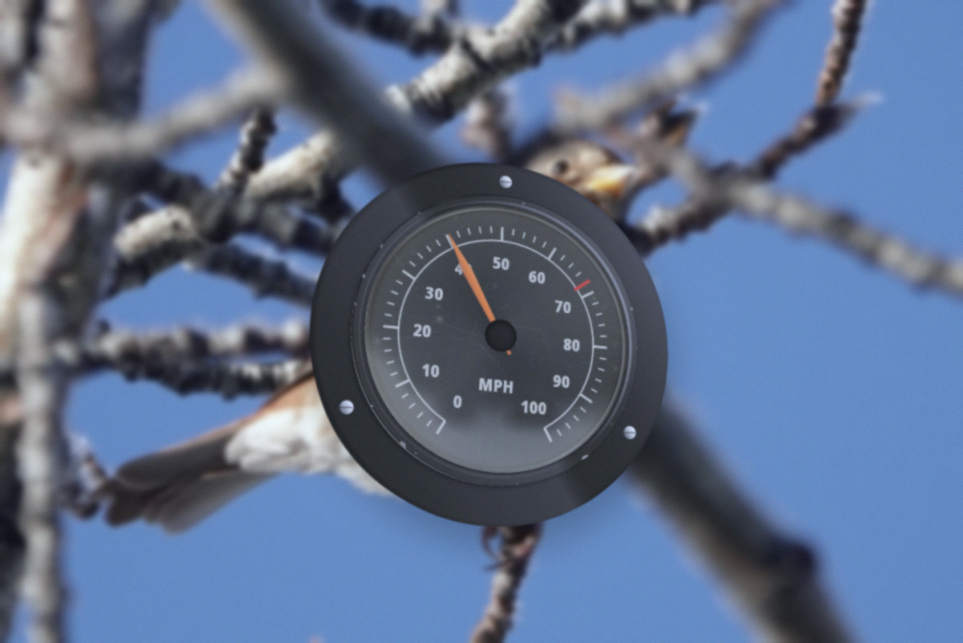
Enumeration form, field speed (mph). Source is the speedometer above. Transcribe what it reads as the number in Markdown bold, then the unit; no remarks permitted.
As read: **40** mph
